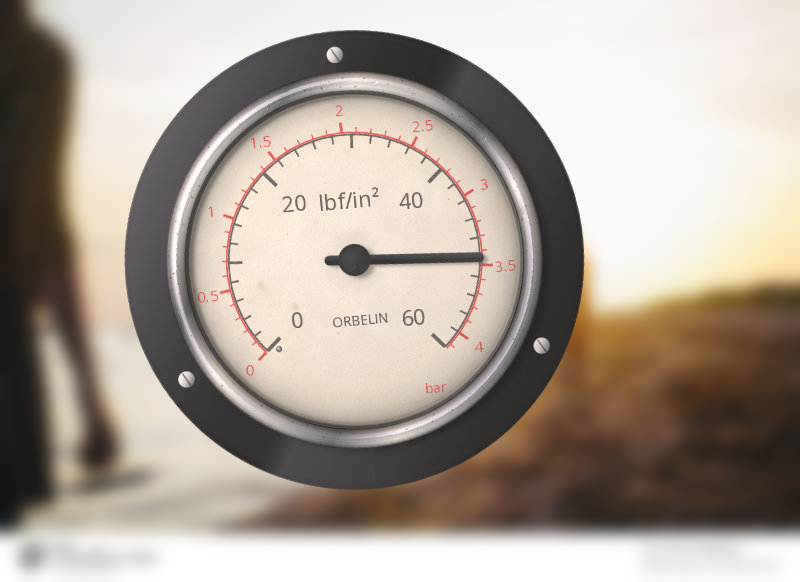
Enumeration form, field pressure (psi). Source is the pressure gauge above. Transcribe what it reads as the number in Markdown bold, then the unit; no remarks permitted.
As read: **50** psi
